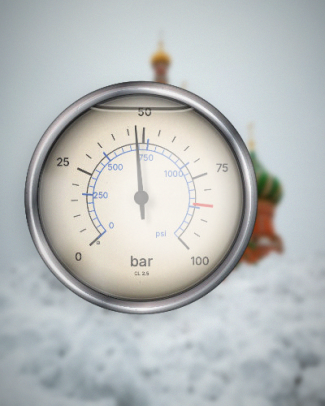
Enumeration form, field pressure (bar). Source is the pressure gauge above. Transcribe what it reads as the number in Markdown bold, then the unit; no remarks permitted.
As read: **47.5** bar
